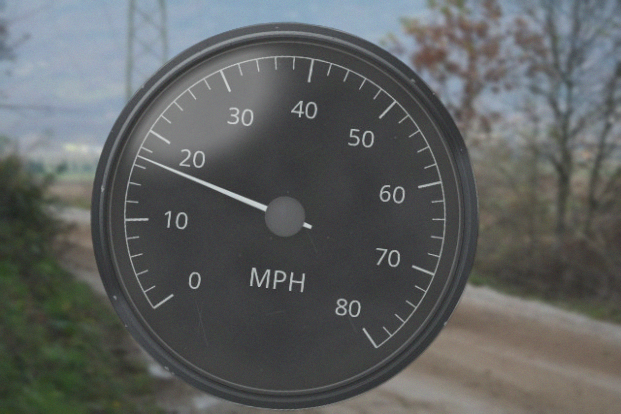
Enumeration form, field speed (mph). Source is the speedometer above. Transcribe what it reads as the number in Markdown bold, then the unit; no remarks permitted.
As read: **17** mph
